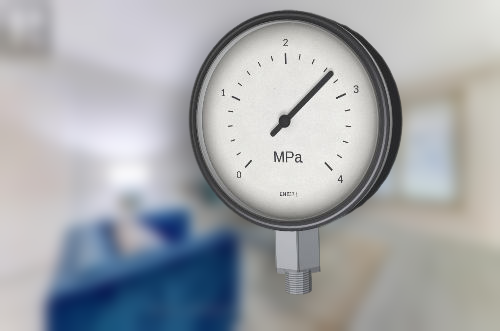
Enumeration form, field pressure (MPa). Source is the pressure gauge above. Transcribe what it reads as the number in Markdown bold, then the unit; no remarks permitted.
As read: **2.7** MPa
